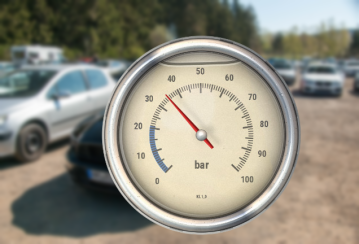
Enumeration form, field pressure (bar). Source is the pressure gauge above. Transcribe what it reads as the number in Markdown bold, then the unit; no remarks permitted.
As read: **35** bar
